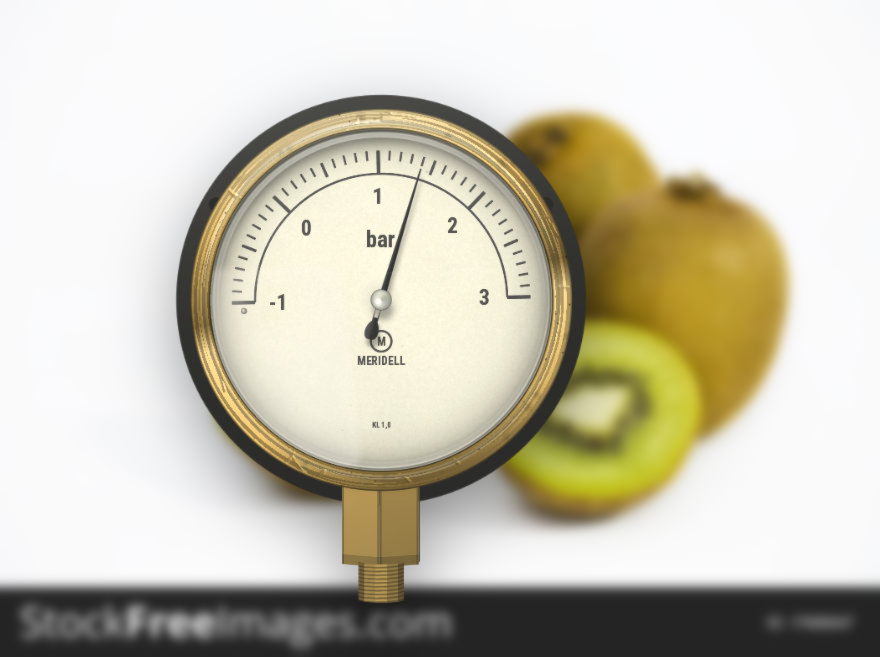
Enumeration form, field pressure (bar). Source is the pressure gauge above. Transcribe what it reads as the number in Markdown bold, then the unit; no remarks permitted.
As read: **1.4** bar
